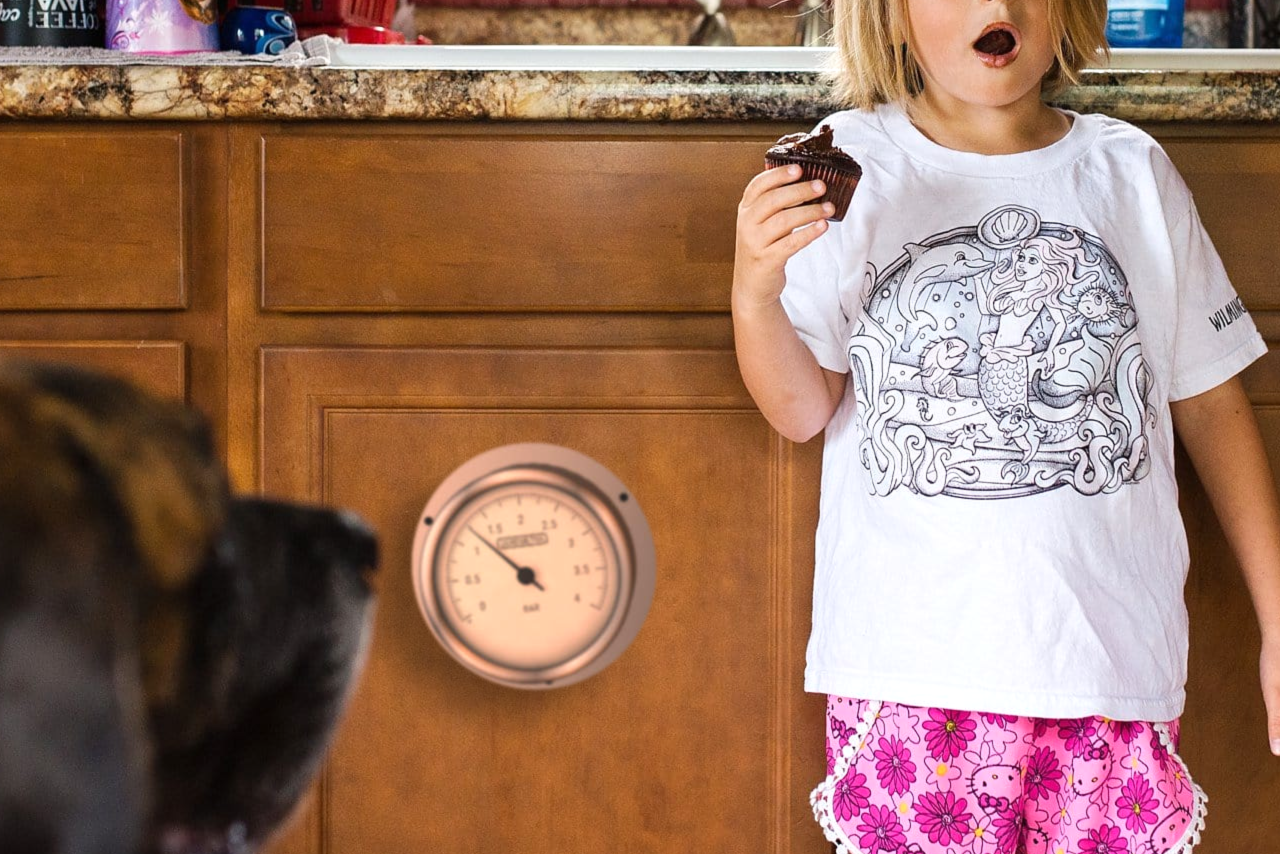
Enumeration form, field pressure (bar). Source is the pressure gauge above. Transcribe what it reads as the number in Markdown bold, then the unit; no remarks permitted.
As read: **1.25** bar
